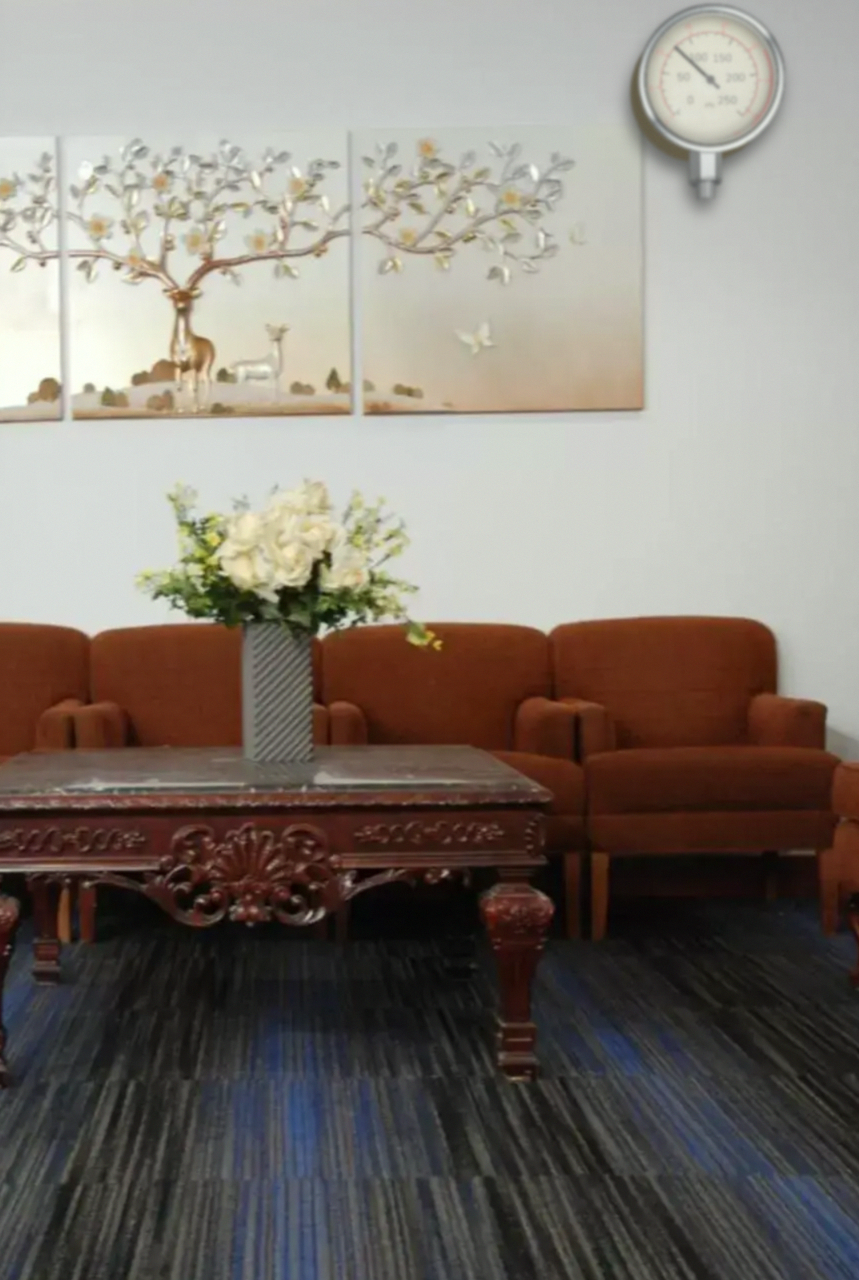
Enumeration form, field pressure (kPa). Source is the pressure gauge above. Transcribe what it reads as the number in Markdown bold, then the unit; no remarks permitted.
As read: **80** kPa
